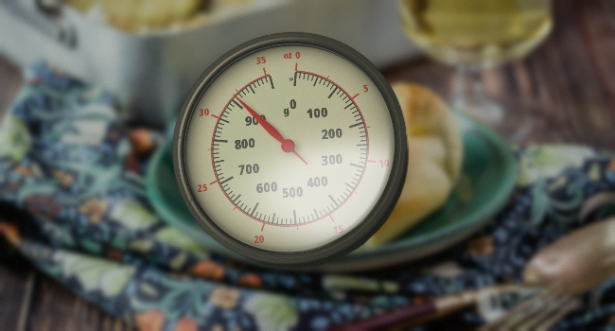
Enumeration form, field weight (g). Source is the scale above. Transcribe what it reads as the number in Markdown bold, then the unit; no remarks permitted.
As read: **910** g
